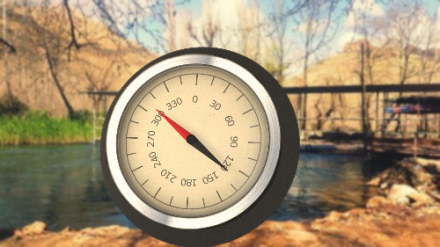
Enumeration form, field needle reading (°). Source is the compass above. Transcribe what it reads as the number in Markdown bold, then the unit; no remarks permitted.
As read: **307.5** °
